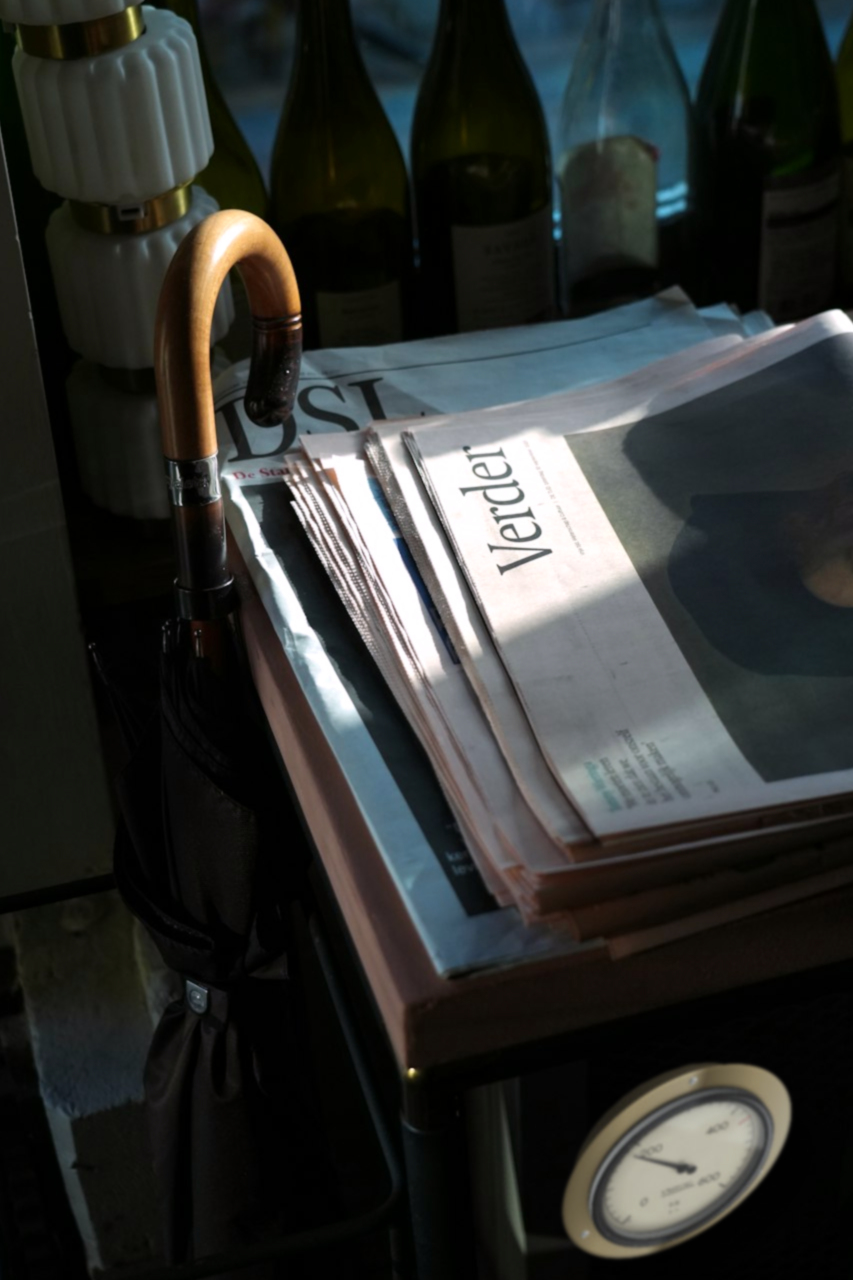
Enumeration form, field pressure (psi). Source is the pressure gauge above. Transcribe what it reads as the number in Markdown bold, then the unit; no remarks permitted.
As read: **180** psi
